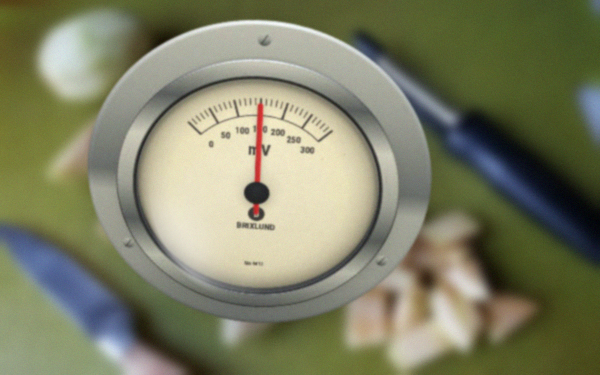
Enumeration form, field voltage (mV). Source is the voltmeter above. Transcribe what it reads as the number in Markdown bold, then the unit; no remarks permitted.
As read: **150** mV
